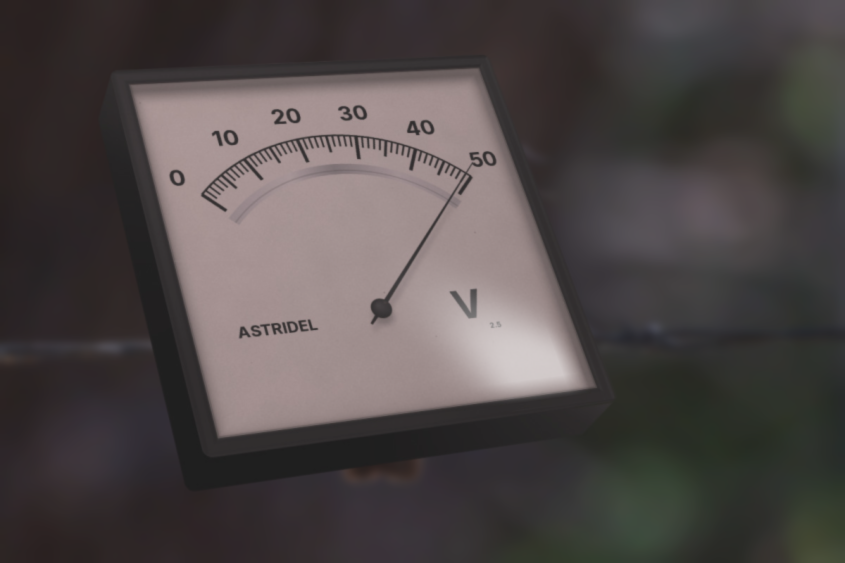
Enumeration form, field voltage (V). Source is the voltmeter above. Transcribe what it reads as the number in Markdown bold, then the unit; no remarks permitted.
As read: **49** V
